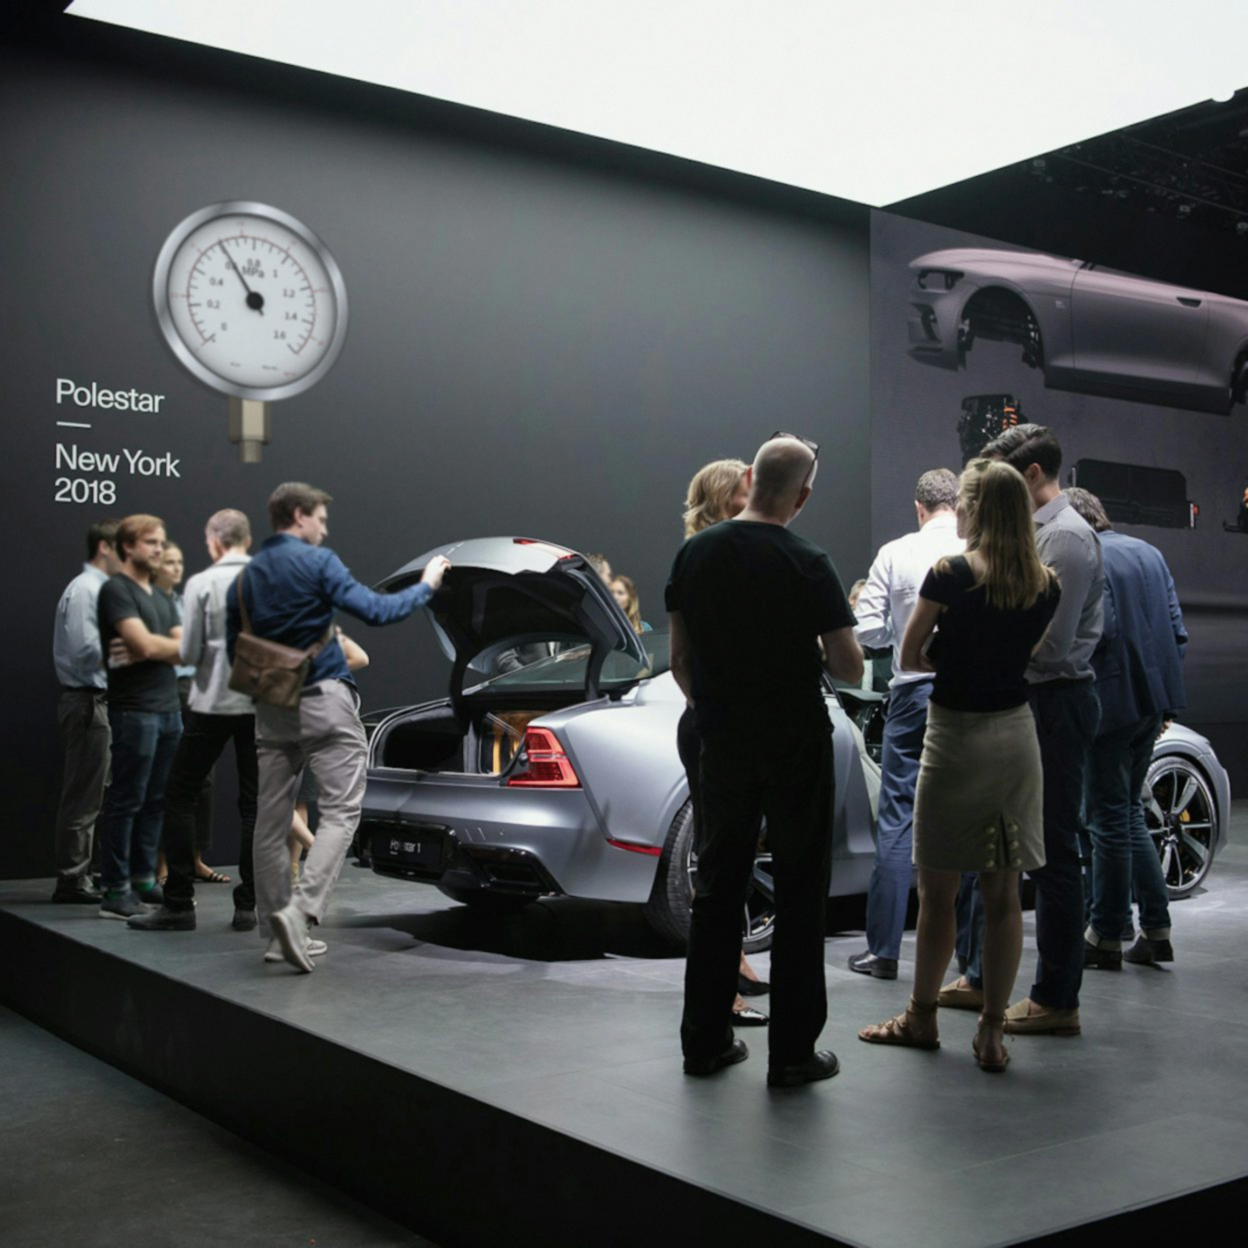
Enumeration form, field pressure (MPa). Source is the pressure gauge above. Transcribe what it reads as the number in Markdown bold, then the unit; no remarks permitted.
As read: **0.6** MPa
